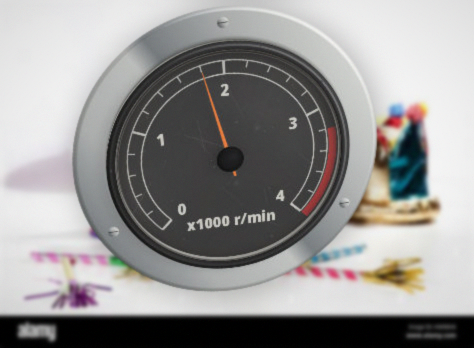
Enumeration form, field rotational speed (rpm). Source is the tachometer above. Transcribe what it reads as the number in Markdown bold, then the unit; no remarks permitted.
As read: **1800** rpm
